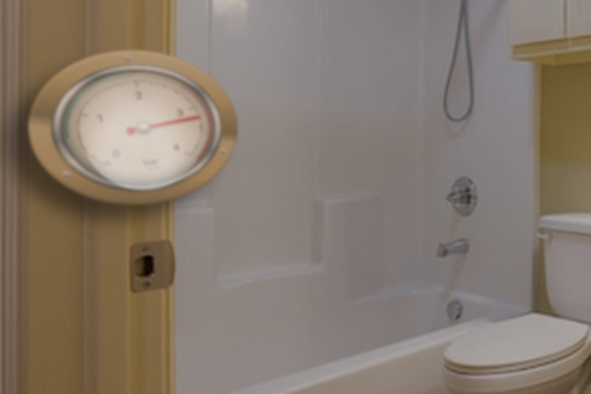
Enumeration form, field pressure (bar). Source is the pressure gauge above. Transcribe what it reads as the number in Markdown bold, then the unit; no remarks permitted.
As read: **3.2** bar
